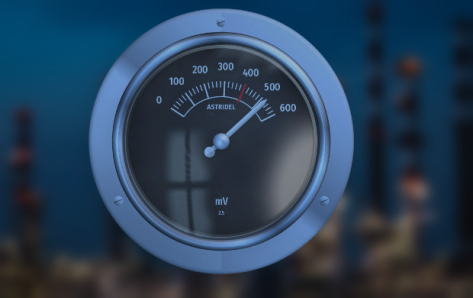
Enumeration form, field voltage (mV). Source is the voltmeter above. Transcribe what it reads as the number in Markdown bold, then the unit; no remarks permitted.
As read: **520** mV
